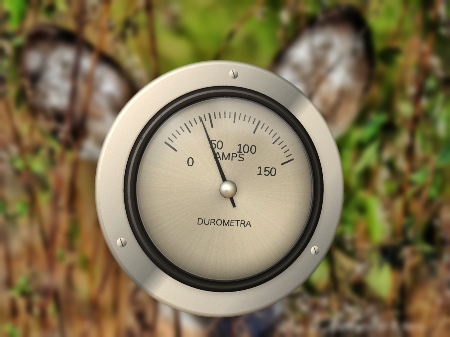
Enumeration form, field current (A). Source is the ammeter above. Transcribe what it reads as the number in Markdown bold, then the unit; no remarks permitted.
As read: **40** A
